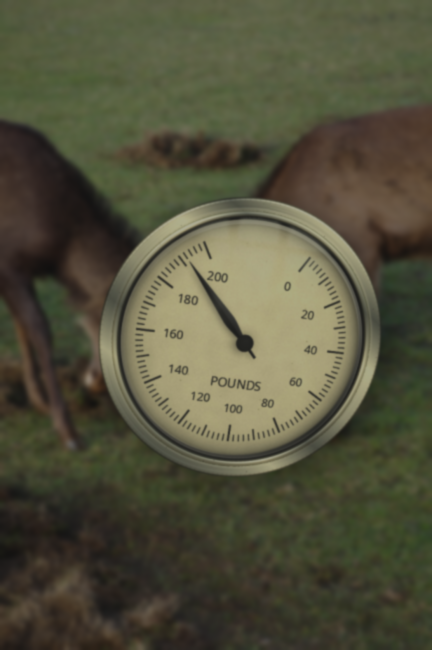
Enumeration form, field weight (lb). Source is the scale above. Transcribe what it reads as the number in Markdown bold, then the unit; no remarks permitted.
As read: **192** lb
